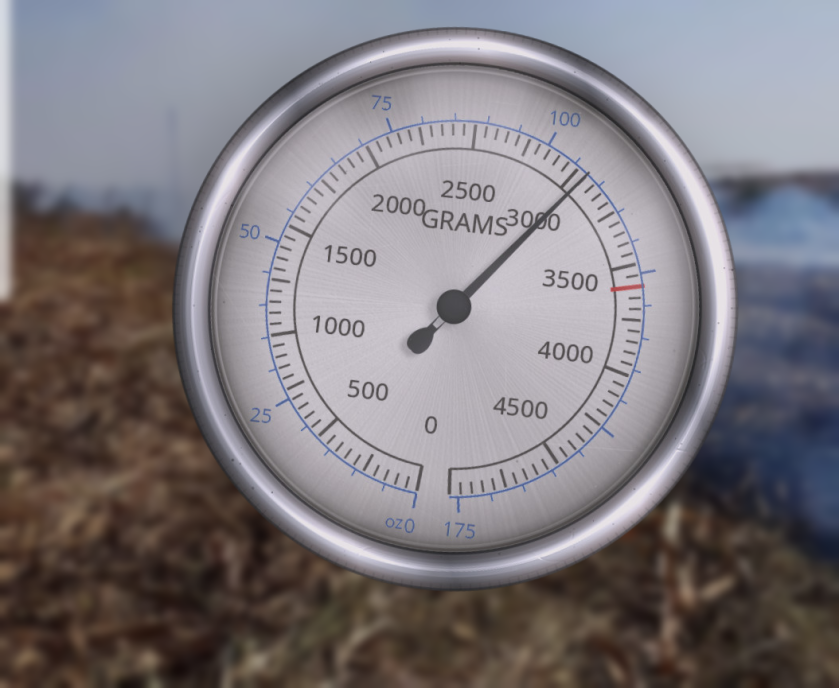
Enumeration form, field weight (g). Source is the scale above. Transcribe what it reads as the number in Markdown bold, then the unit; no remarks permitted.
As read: **3050** g
